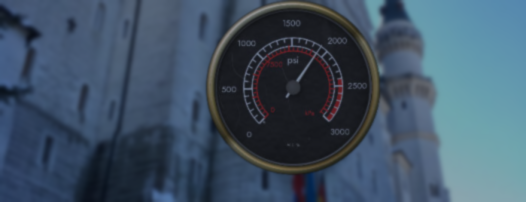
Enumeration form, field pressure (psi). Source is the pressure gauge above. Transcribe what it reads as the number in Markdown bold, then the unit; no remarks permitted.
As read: **1900** psi
